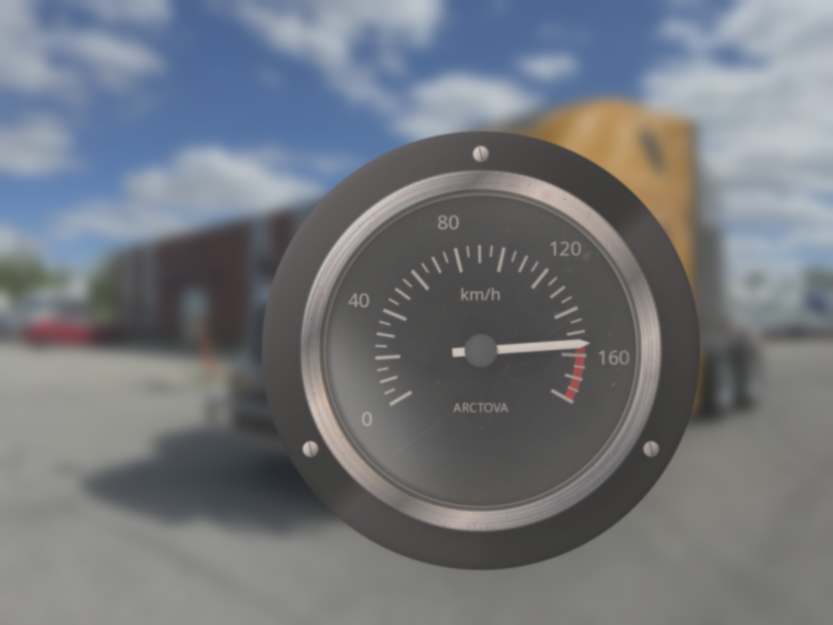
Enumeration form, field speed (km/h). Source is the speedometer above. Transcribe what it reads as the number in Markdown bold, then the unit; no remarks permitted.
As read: **155** km/h
